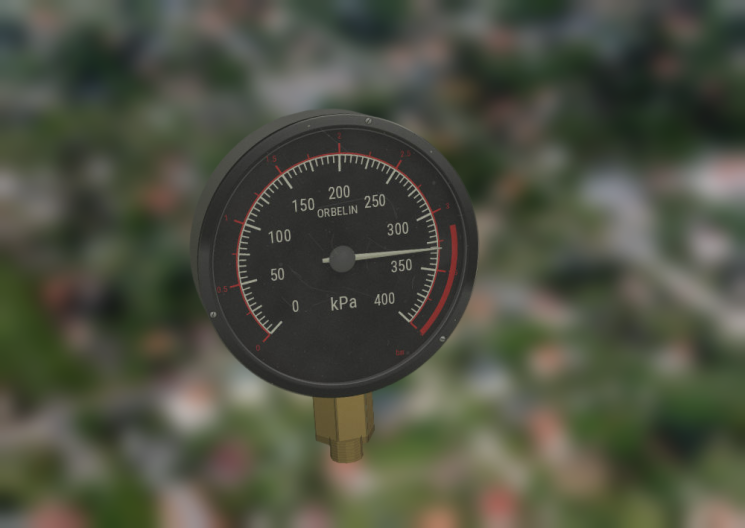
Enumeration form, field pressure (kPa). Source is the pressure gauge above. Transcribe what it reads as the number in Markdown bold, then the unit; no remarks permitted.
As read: **330** kPa
